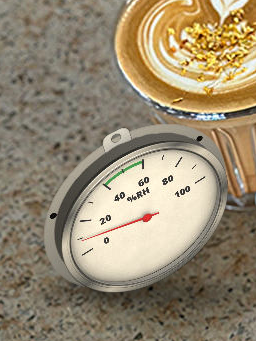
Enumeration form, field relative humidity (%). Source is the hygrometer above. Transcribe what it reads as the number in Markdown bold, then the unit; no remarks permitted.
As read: **10** %
